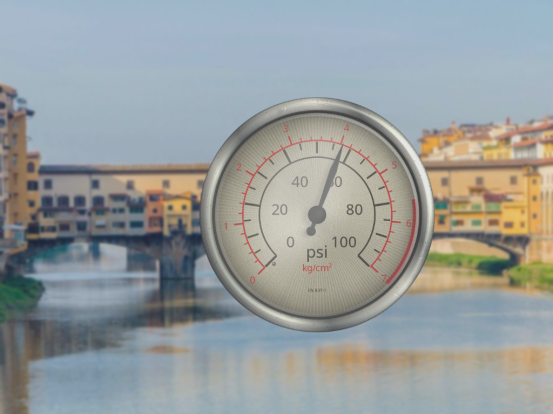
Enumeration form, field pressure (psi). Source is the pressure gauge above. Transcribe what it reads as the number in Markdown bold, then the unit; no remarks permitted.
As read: **57.5** psi
